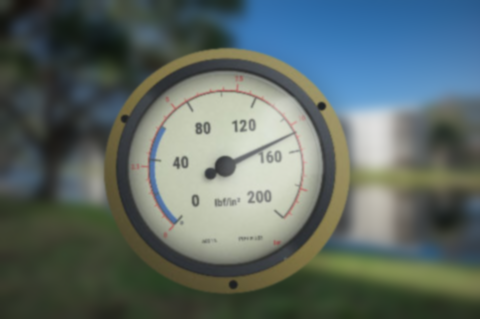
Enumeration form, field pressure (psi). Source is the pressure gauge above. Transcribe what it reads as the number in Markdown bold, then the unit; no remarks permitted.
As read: **150** psi
